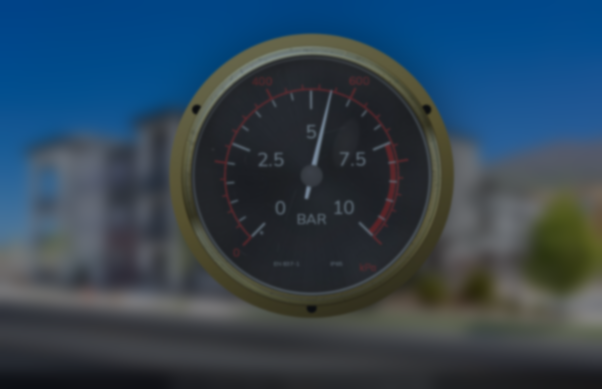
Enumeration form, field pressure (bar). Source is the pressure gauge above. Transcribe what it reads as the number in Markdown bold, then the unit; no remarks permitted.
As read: **5.5** bar
